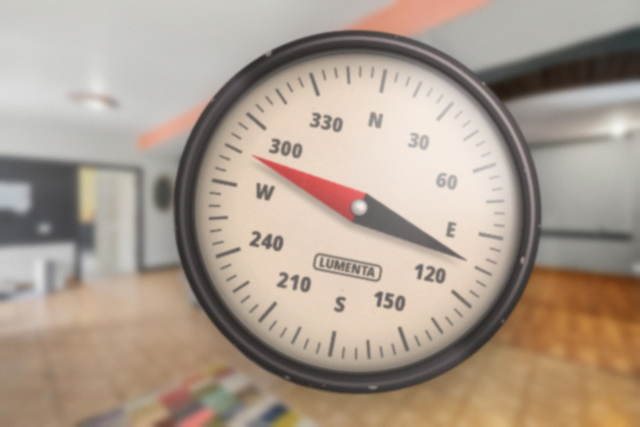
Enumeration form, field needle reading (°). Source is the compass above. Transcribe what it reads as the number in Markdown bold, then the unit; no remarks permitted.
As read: **285** °
